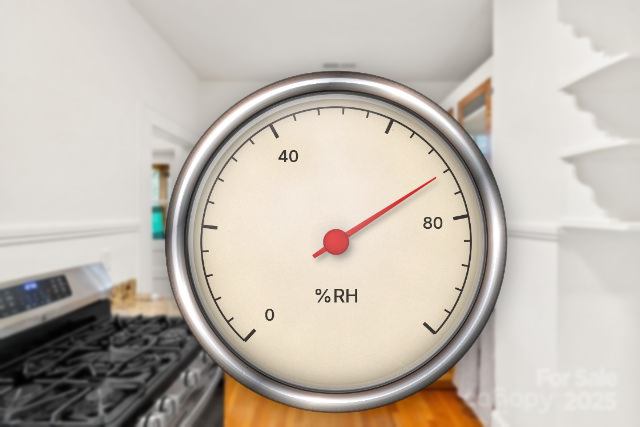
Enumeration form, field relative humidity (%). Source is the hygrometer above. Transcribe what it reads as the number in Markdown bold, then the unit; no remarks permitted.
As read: **72** %
